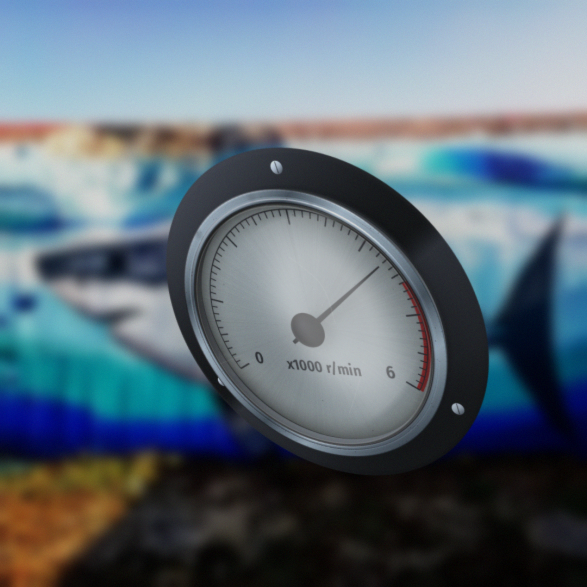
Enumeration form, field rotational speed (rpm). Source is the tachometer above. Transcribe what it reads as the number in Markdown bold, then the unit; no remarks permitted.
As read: **4300** rpm
